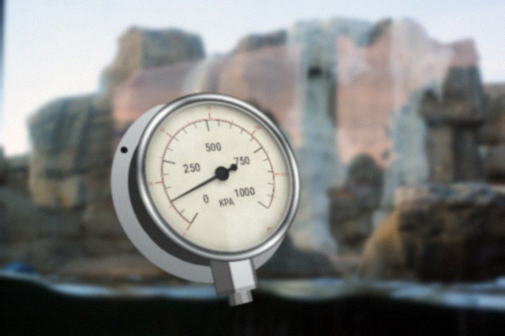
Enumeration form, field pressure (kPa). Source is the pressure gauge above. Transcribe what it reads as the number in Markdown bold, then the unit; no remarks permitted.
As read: **100** kPa
